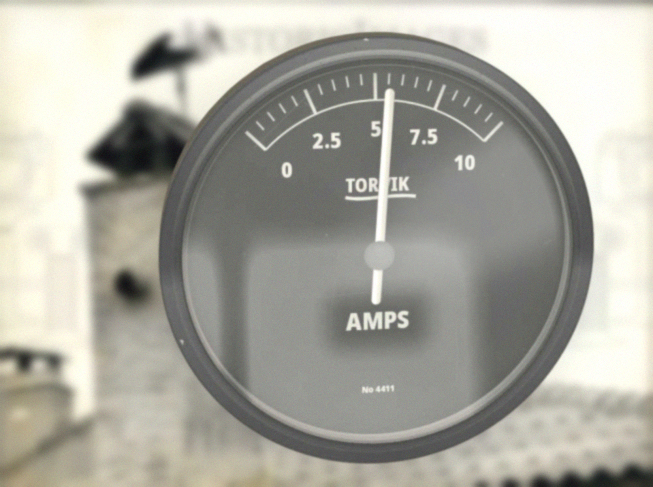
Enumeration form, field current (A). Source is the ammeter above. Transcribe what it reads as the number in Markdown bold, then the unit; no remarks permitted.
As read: **5.5** A
